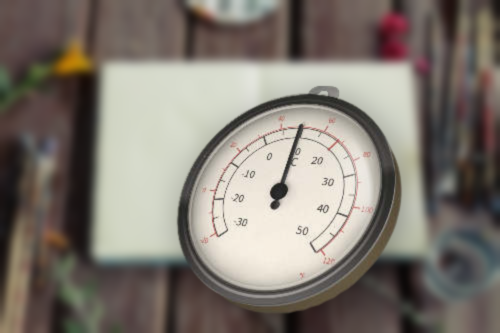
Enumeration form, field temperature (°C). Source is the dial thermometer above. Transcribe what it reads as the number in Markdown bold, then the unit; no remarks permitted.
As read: **10** °C
